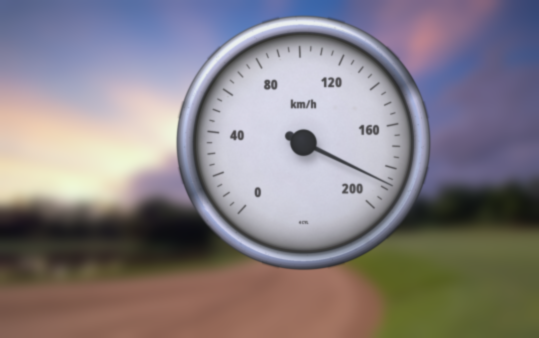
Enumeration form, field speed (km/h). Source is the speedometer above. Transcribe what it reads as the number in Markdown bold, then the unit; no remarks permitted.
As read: **187.5** km/h
